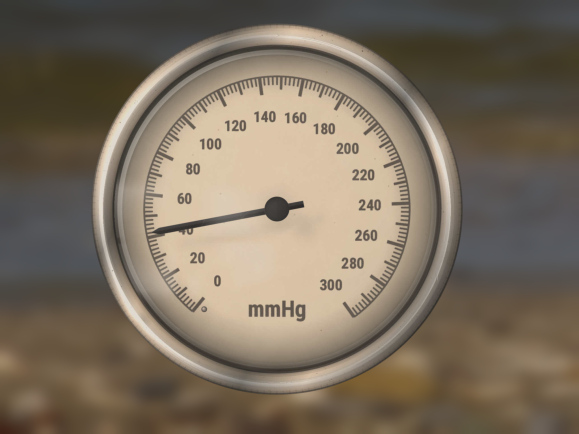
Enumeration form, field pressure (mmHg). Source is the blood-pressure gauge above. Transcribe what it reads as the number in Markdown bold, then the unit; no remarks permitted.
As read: **42** mmHg
